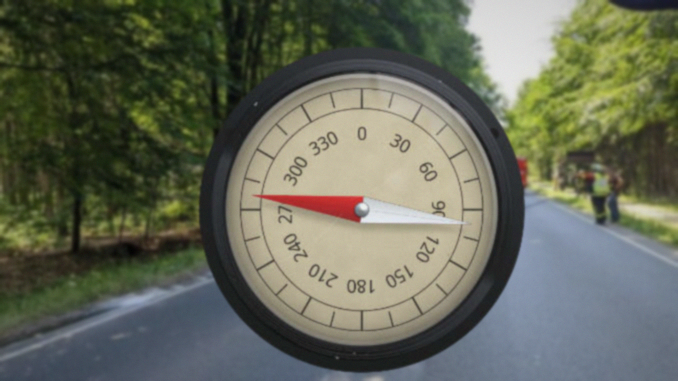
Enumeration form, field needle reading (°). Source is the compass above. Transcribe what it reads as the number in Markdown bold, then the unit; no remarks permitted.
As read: **277.5** °
